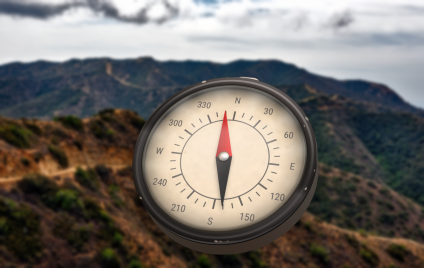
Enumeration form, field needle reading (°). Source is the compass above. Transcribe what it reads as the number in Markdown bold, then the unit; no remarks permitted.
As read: **350** °
